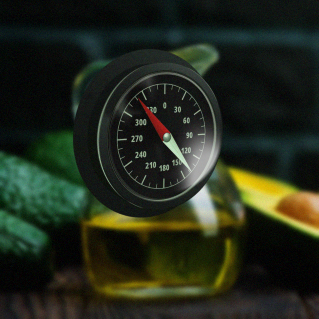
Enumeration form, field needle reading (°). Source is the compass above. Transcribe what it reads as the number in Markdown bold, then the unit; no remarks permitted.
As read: **320** °
